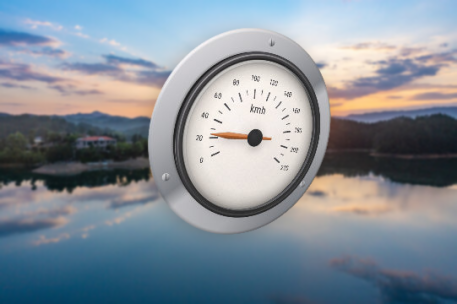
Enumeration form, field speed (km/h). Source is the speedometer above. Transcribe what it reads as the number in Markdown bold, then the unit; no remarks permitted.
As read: **25** km/h
